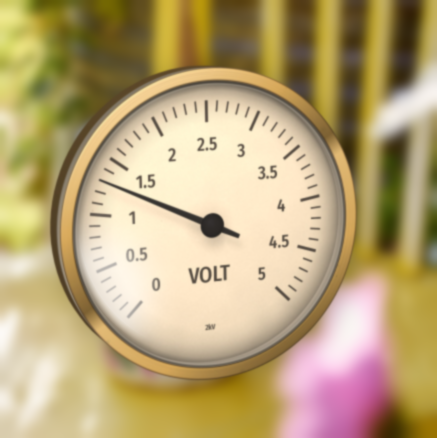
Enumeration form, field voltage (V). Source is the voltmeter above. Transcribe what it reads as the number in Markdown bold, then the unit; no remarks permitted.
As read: **1.3** V
